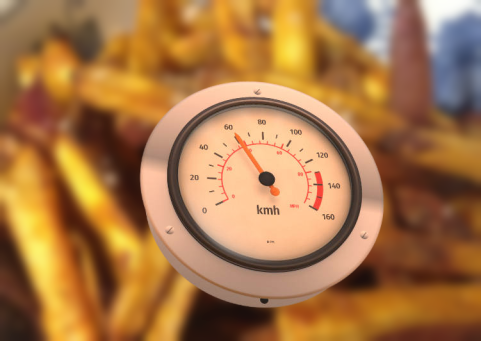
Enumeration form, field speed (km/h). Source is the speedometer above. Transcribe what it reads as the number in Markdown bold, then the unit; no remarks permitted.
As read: **60** km/h
